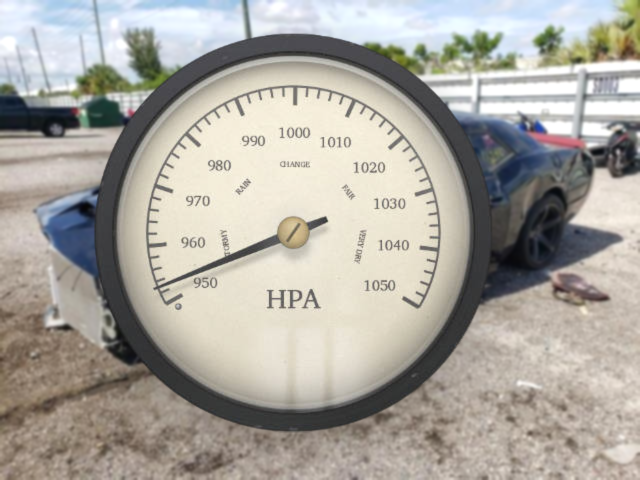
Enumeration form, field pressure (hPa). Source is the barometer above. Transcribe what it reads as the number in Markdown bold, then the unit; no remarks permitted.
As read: **953** hPa
